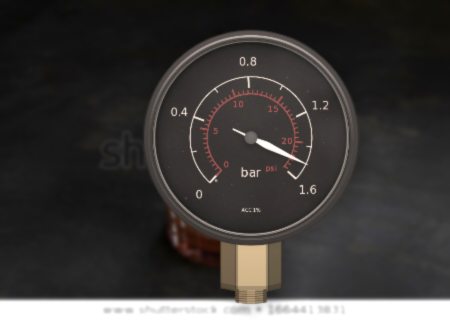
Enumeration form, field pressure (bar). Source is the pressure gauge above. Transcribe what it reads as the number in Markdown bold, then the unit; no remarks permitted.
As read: **1.5** bar
